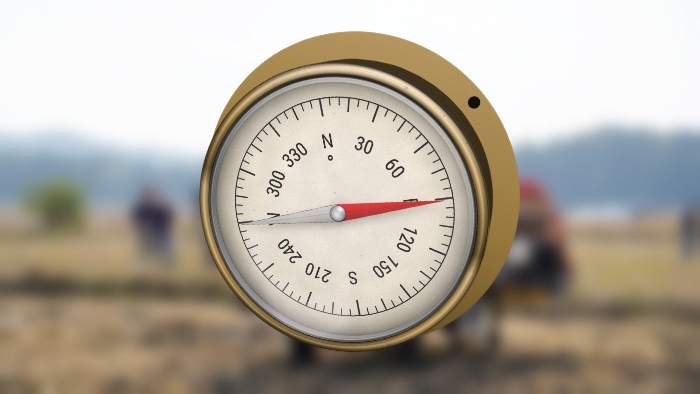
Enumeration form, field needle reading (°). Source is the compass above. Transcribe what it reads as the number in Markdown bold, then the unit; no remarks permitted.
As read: **90** °
